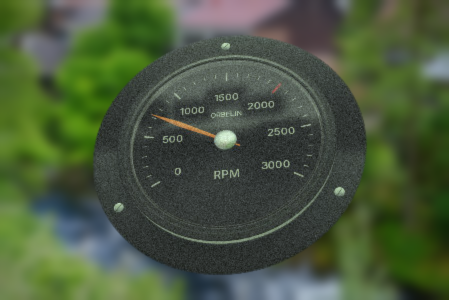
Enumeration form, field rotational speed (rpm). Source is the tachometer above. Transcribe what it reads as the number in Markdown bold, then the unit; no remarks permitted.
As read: **700** rpm
